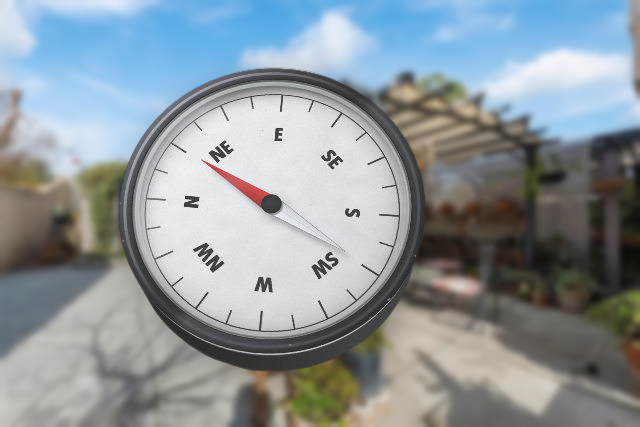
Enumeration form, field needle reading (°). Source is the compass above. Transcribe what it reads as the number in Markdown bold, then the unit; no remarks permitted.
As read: **30** °
